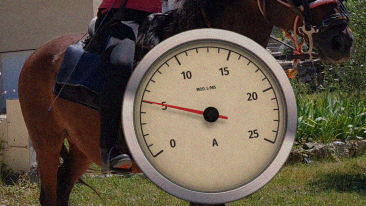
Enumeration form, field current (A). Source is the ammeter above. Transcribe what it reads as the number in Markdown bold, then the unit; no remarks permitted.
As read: **5** A
